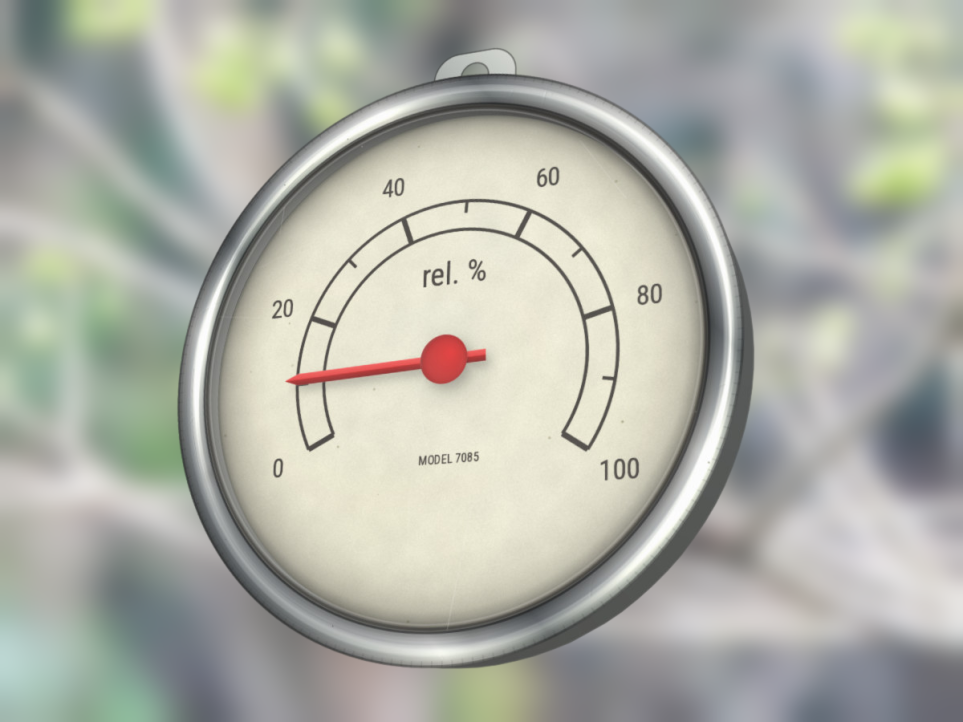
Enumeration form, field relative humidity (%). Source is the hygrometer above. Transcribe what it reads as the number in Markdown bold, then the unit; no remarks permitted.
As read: **10** %
